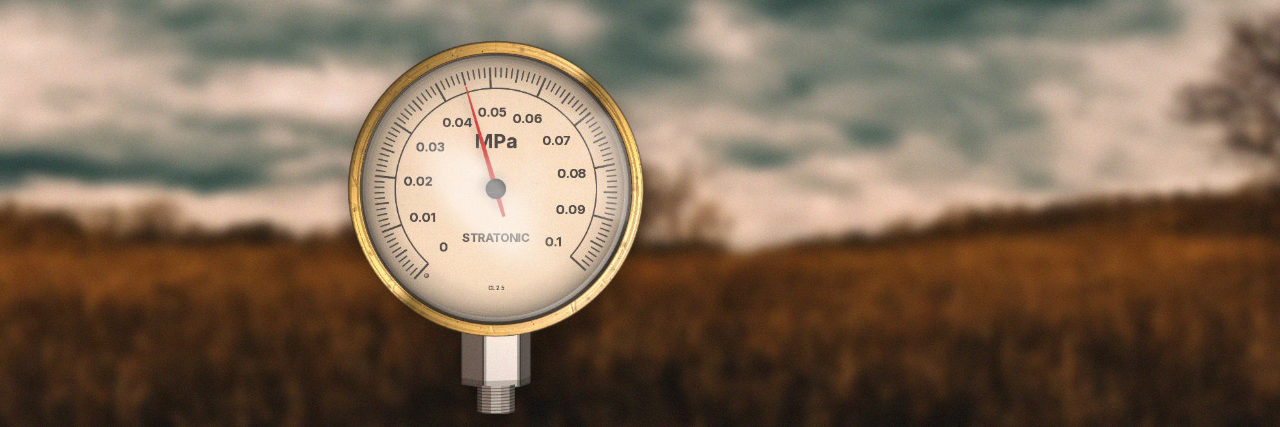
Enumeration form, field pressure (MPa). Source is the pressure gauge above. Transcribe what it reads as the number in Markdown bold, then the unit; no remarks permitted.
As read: **0.045** MPa
